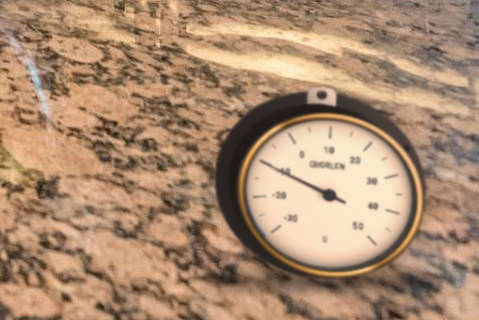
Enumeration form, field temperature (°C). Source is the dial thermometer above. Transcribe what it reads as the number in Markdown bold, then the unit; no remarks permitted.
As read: **-10** °C
